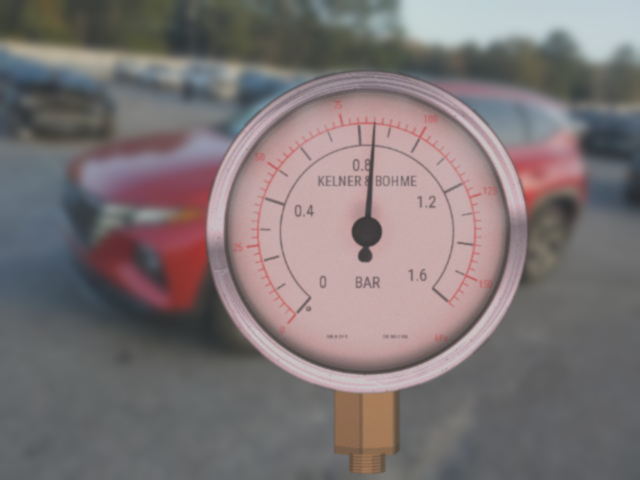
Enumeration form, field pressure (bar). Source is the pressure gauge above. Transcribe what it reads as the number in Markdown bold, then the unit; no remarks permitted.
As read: **0.85** bar
